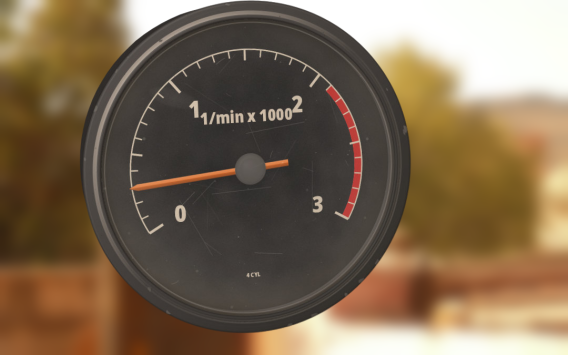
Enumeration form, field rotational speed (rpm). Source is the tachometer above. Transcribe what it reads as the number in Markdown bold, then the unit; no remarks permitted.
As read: **300** rpm
